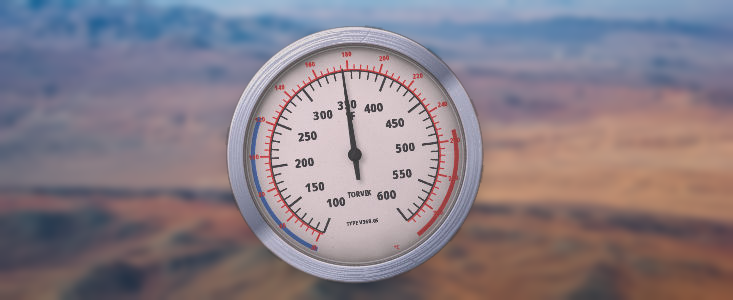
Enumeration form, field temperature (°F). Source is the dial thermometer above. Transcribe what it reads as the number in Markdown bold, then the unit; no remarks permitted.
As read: **350** °F
